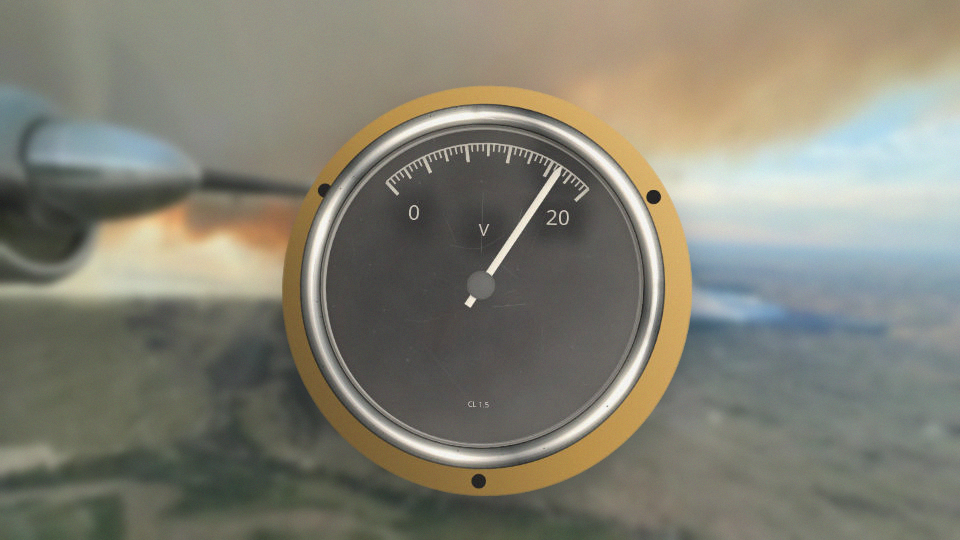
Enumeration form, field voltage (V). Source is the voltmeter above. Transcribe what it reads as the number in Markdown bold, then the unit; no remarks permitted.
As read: **17** V
